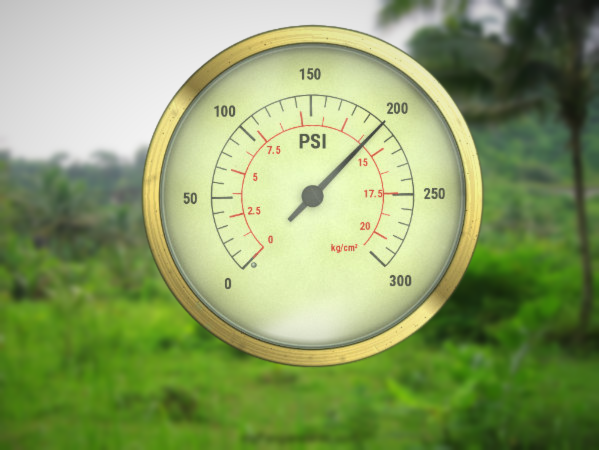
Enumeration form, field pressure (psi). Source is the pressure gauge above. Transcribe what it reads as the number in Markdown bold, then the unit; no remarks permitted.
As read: **200** psi
